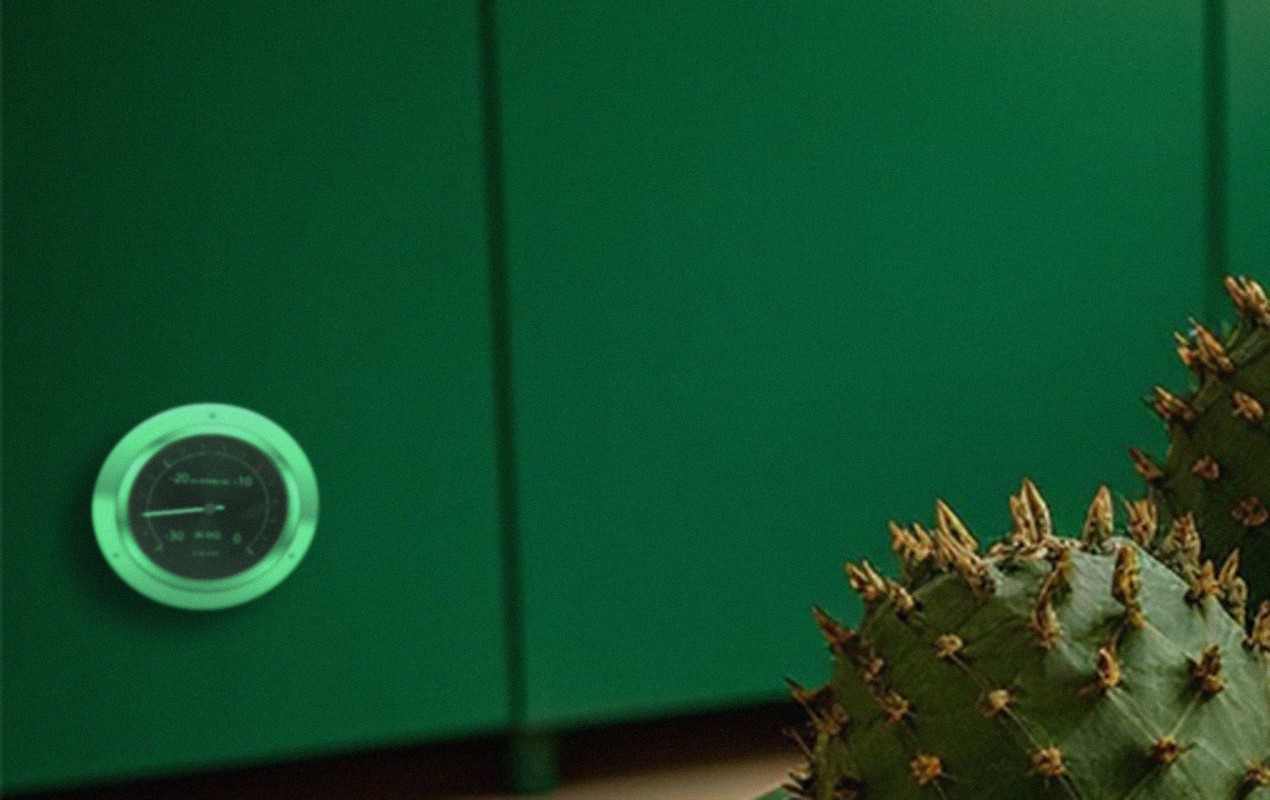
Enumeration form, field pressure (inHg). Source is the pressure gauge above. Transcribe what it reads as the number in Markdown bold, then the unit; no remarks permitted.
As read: **-26** inHg
